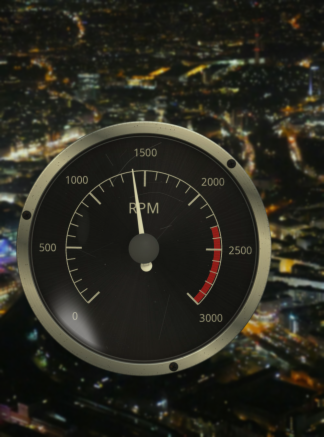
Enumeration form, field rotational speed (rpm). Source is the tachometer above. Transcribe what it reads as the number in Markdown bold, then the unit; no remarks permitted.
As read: **1400** rpm
